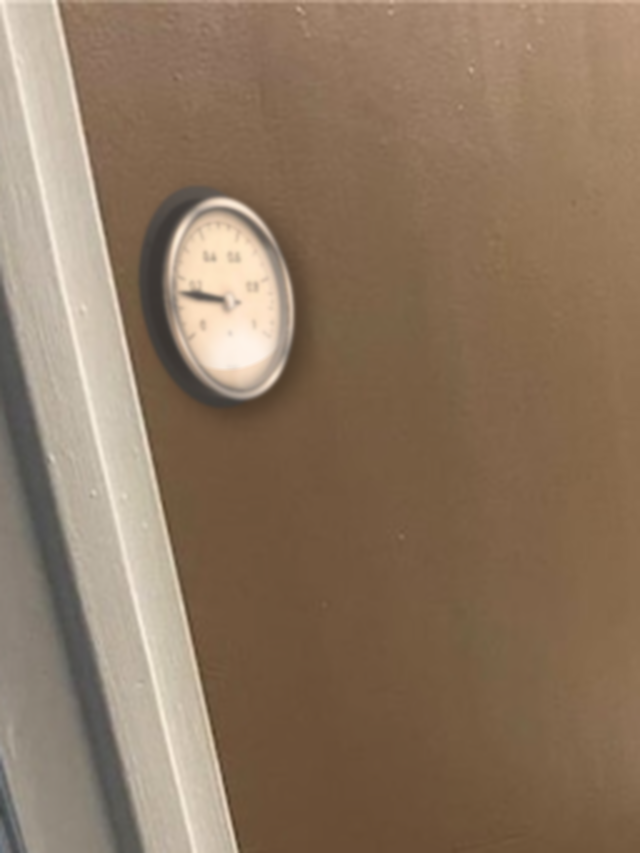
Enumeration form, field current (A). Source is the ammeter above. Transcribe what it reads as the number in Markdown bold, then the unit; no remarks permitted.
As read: **0.15** A
